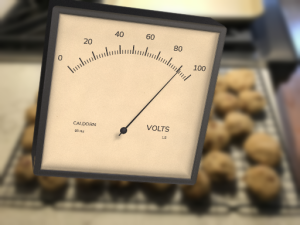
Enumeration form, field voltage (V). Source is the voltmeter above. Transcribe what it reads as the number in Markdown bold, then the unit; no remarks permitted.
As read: **90** V
